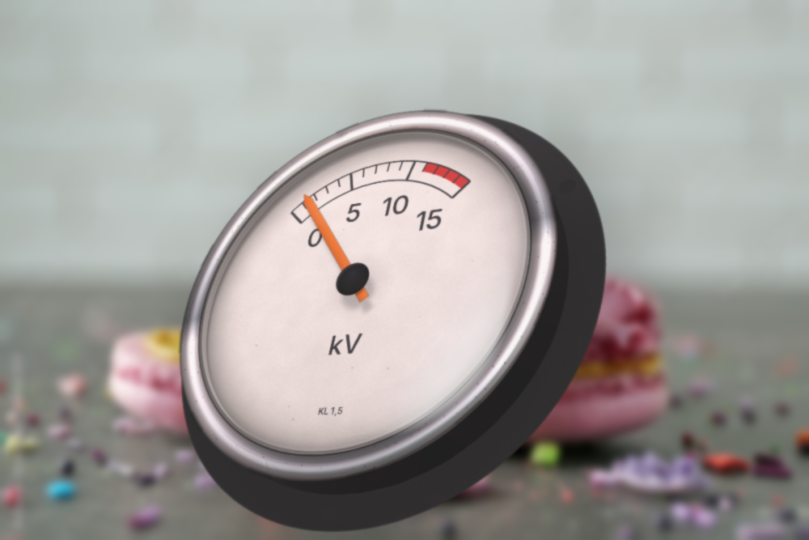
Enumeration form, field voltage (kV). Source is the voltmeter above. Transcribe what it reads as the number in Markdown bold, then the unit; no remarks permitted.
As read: **1.5** kV
